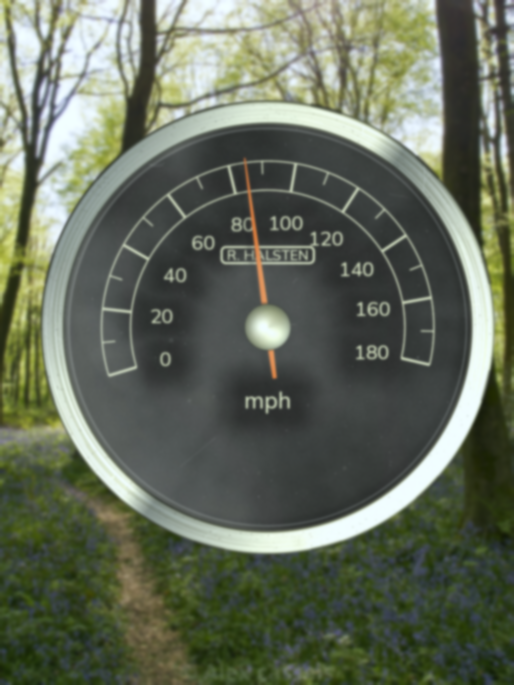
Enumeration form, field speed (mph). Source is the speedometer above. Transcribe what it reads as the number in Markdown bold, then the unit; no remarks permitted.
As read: **85** mph
